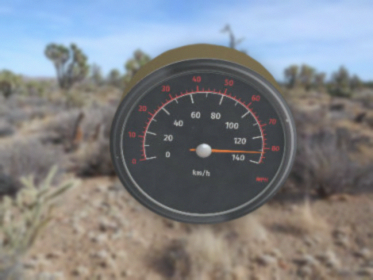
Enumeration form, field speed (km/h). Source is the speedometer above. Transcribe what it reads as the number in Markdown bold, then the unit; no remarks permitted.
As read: **130** km/h
